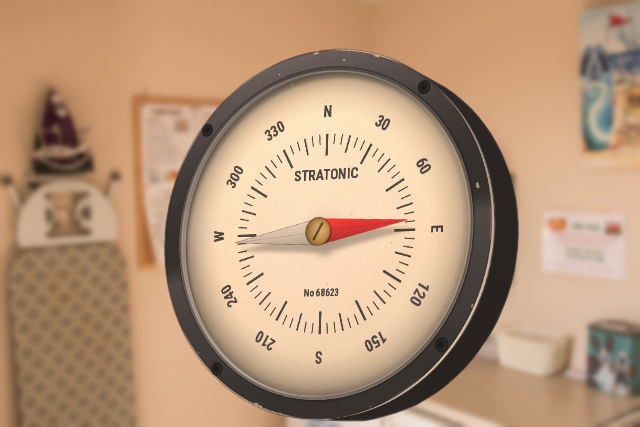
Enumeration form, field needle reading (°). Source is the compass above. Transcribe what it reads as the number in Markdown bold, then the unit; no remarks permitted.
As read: **85** °
